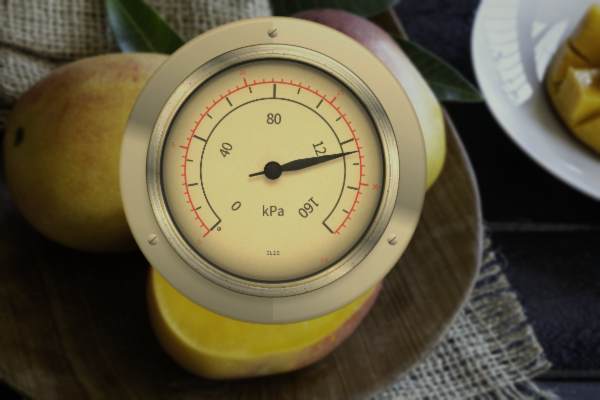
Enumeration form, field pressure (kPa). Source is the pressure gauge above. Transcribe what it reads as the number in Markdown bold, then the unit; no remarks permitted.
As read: **125** kPa
